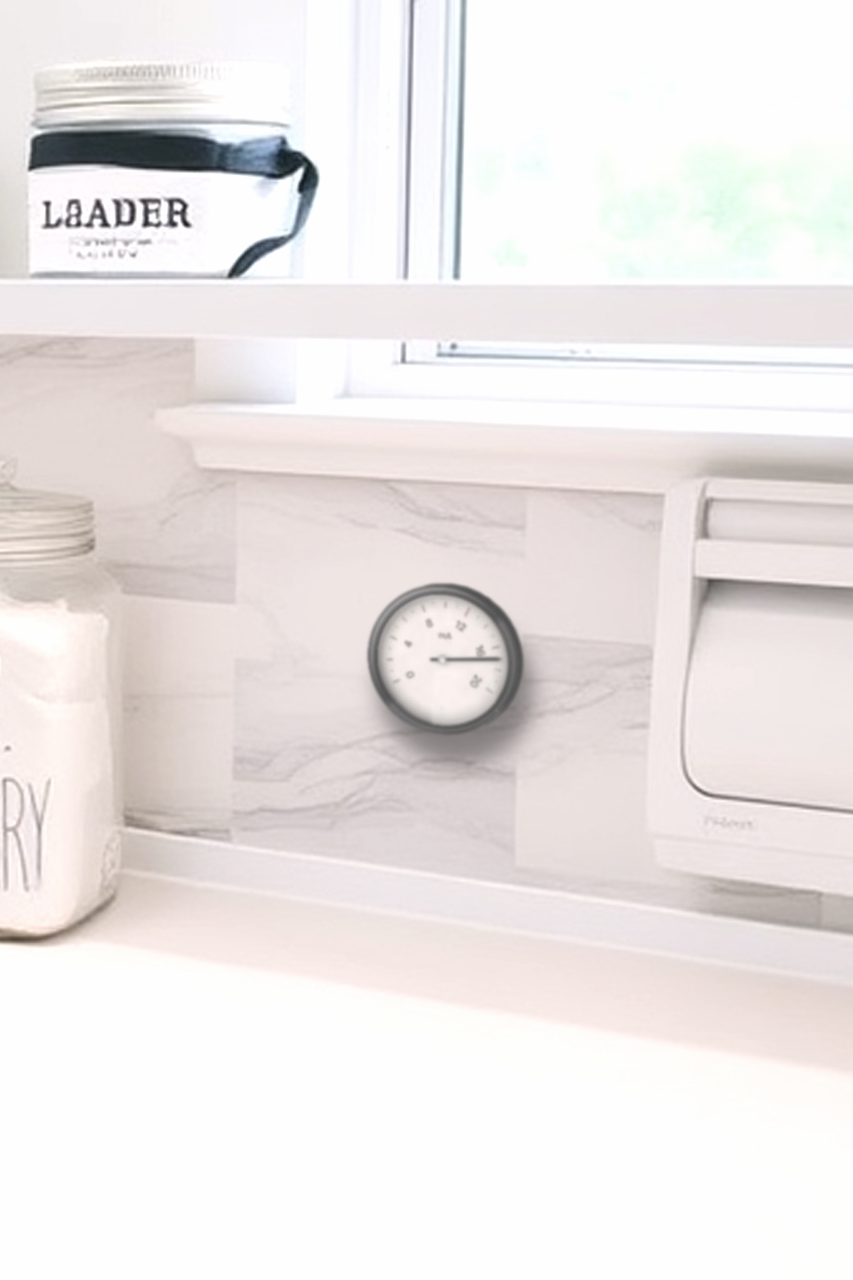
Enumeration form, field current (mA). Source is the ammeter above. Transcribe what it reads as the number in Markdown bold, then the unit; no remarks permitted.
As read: **17** mA
